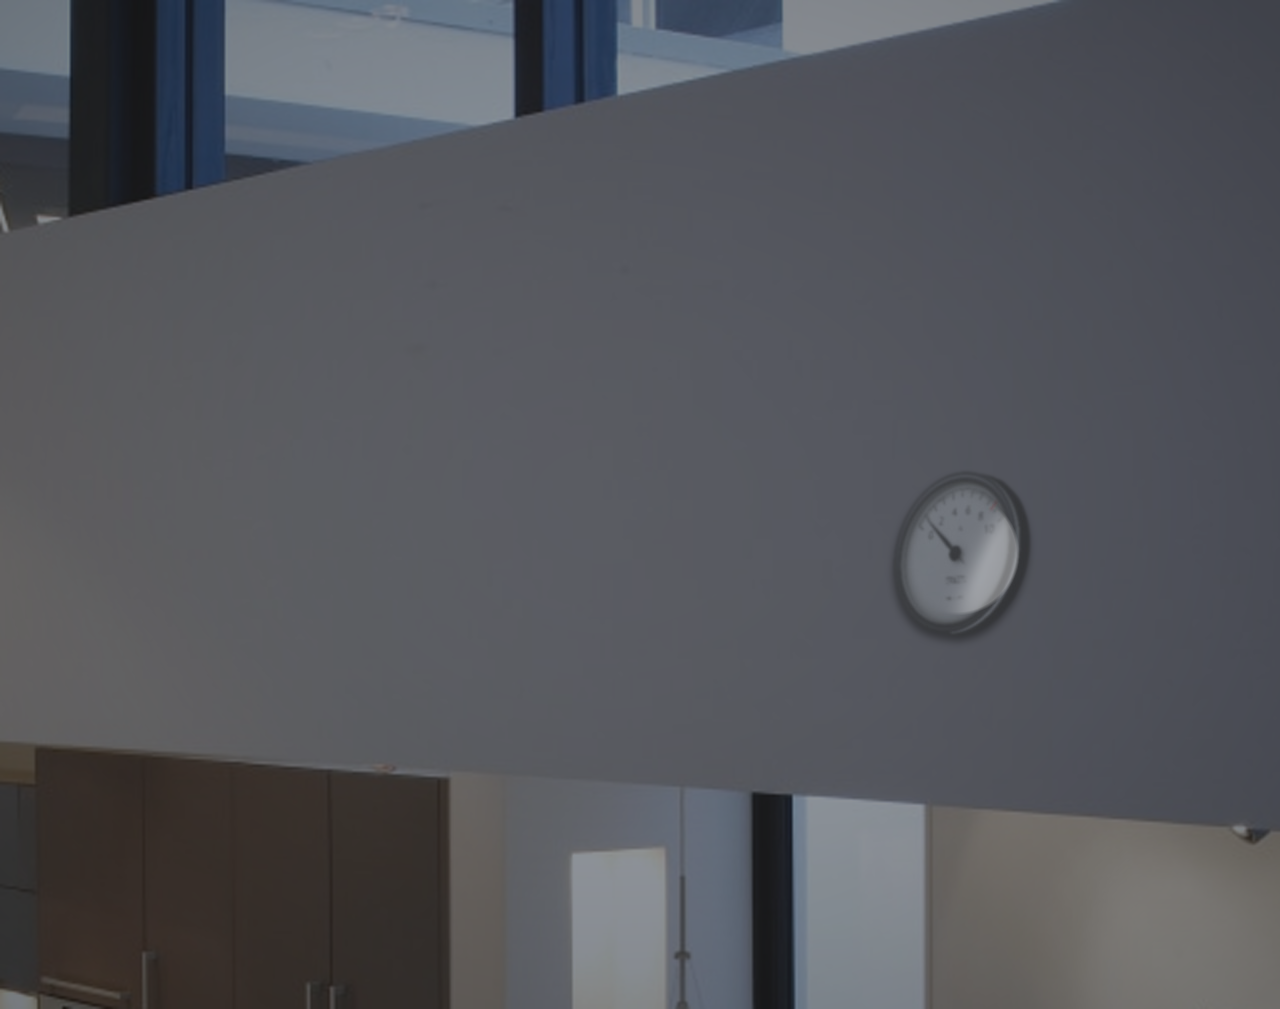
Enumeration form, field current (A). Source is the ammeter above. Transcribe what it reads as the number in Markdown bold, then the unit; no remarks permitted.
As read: **1** A
